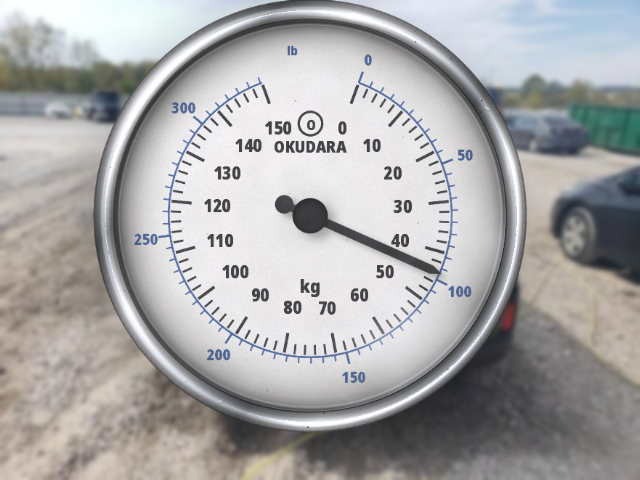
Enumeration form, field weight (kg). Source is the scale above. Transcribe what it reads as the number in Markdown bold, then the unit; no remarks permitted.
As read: **44** kg
